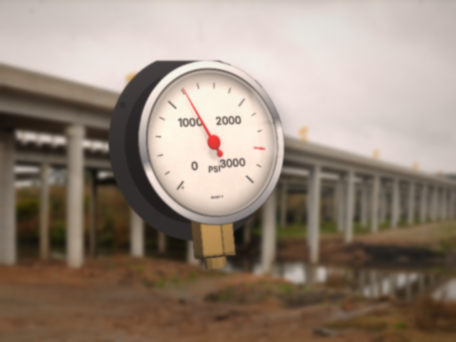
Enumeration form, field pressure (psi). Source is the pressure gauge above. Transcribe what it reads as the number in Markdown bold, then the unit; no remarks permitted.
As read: **1200** psi
